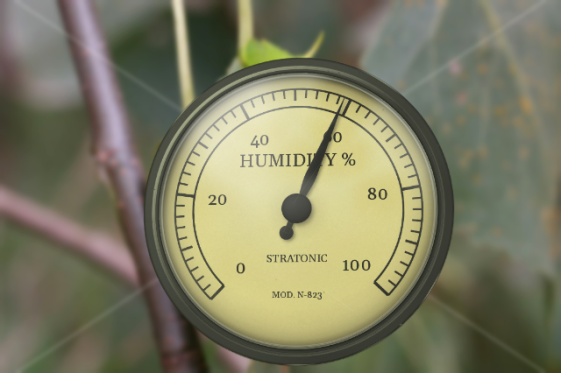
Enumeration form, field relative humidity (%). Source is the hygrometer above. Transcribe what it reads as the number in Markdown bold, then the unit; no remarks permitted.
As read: **59** %
